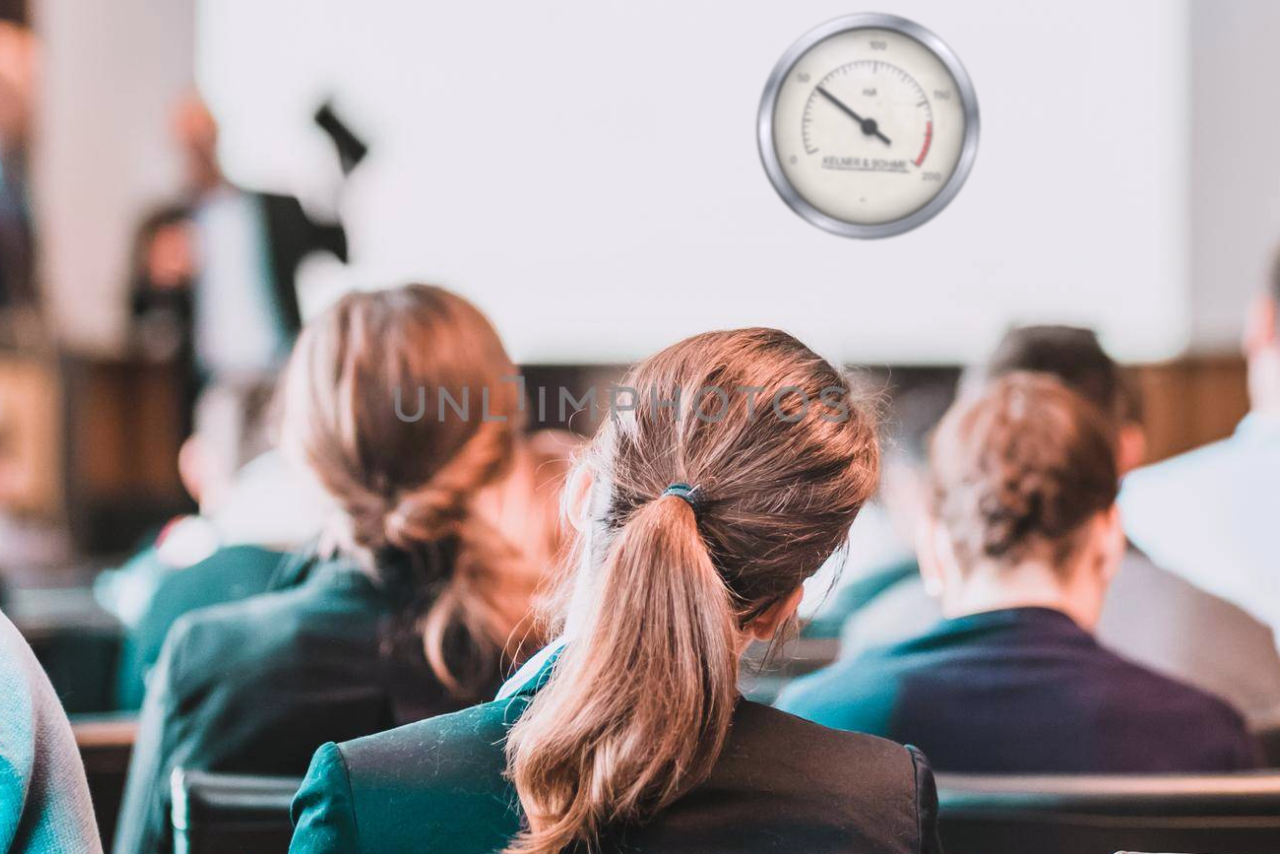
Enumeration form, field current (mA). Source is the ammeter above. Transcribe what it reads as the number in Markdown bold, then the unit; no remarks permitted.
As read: **50** mA
